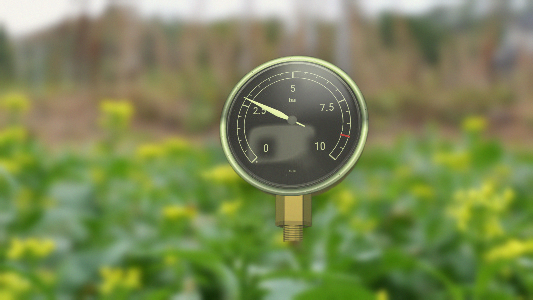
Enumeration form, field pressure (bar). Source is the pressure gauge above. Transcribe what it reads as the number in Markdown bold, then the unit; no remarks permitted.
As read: **2.75** bar
